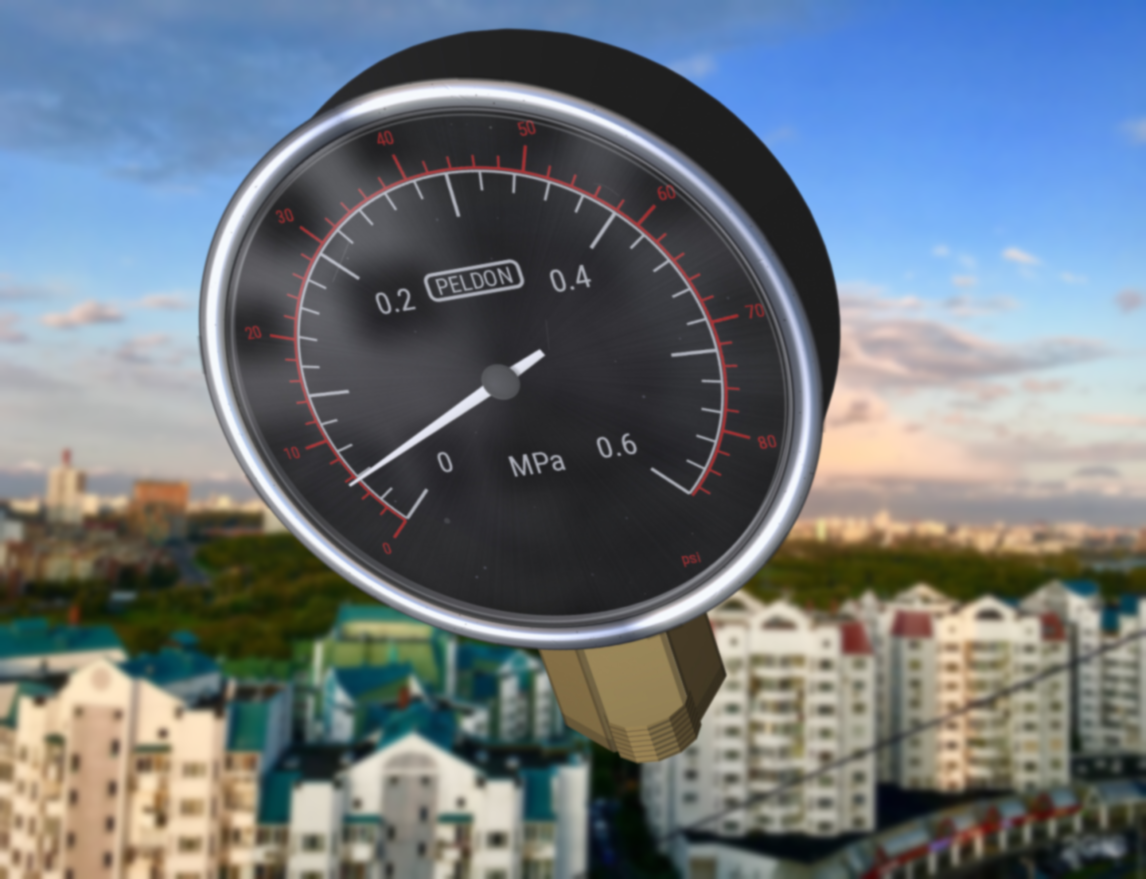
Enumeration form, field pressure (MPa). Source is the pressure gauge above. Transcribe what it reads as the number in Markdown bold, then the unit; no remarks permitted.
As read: **0.04** MPa
